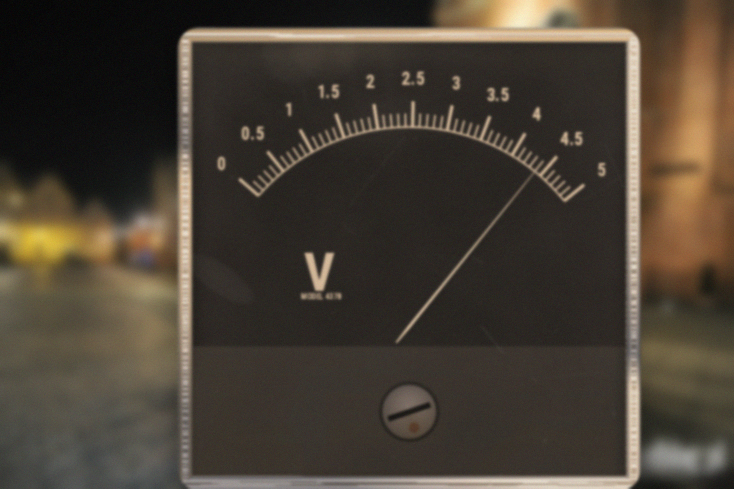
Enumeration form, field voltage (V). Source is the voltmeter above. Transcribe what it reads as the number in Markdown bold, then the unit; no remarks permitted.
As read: **4.4** V
